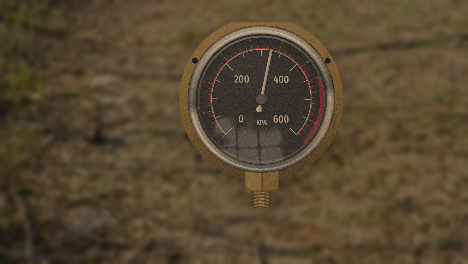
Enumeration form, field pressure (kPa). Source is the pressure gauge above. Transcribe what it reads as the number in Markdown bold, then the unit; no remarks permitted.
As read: **325** kPa
